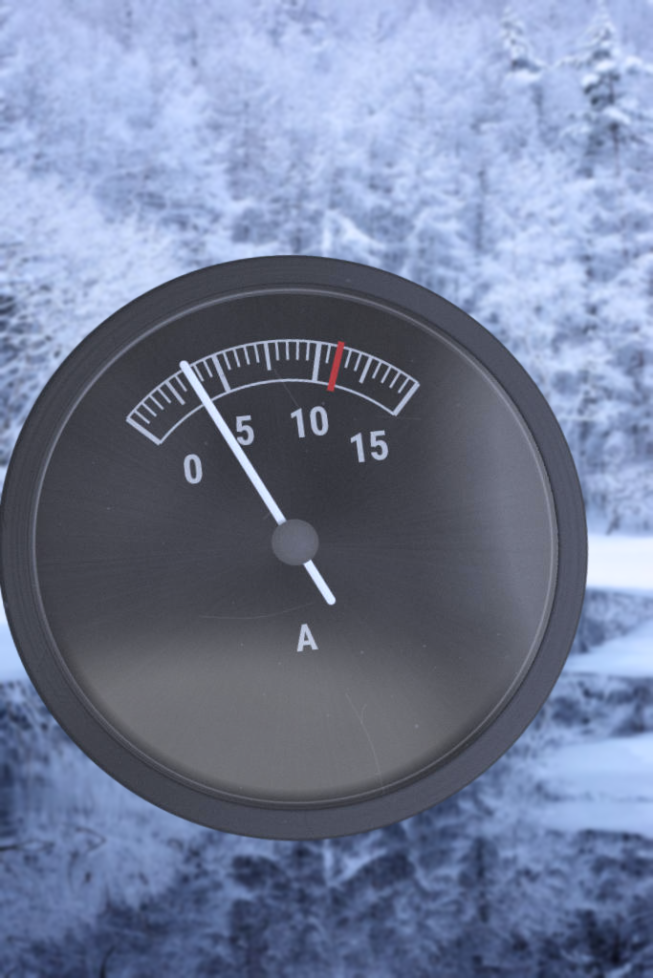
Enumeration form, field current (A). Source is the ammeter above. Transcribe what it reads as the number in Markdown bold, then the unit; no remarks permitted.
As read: **3.5** A
